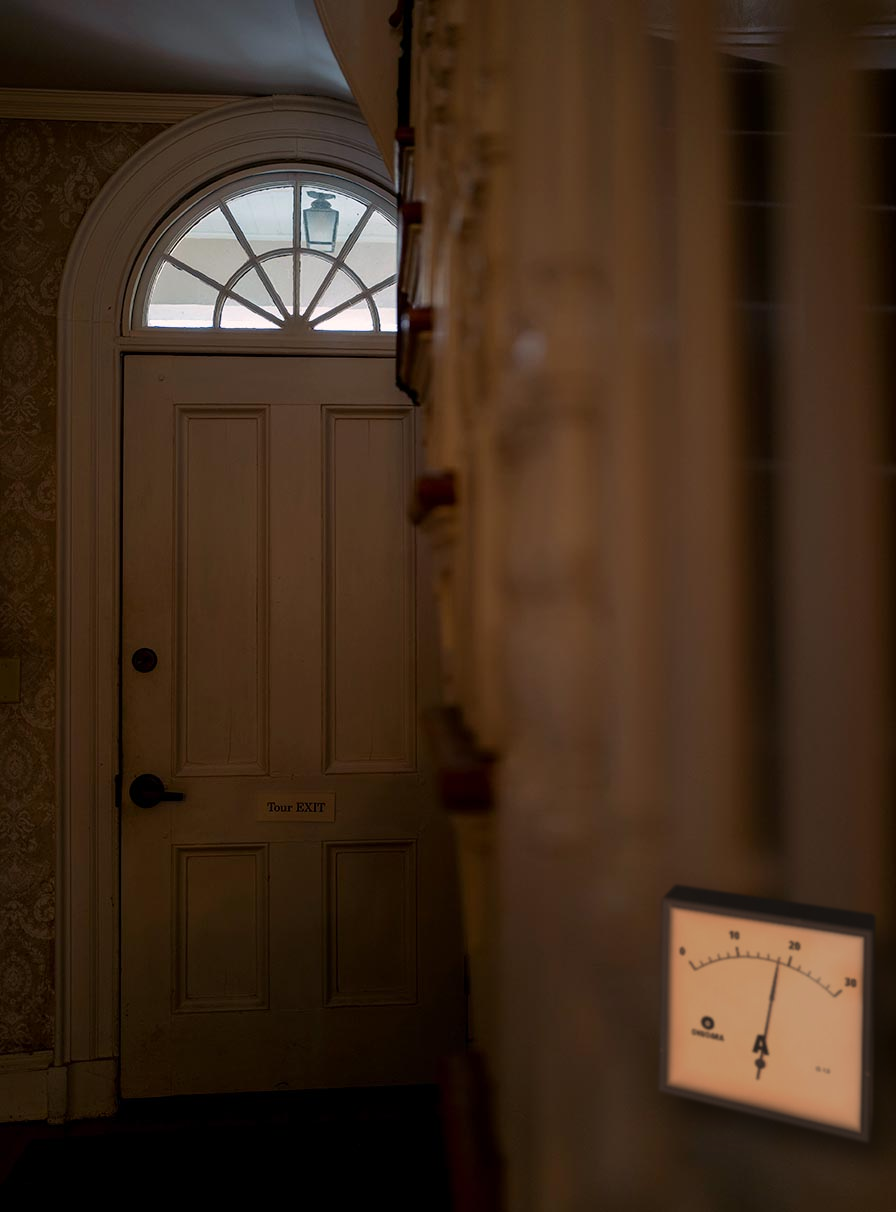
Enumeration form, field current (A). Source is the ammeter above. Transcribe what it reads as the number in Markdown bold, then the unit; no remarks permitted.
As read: **18** A
